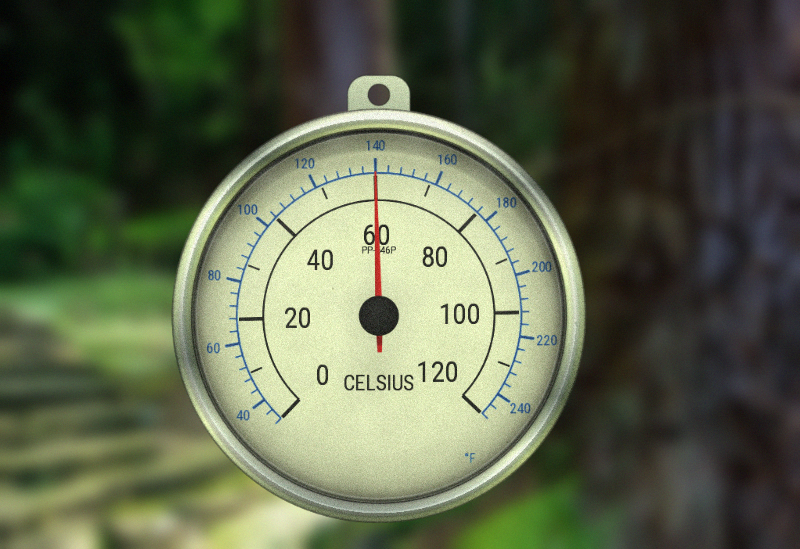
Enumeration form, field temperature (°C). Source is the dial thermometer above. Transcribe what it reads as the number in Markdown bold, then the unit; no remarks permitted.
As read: **60** °C
